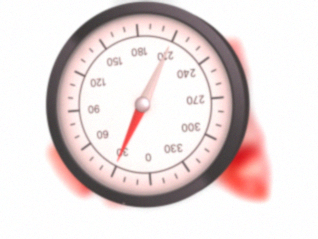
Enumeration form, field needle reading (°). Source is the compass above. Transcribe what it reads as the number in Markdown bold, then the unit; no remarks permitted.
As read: **30** °
